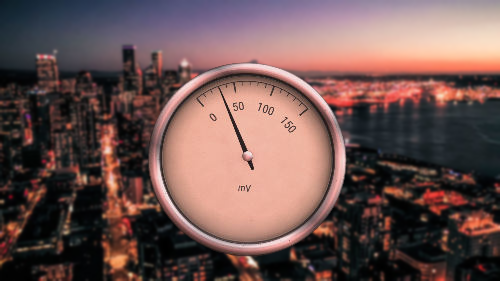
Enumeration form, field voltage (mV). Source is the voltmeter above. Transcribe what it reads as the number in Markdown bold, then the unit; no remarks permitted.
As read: **30** mV
